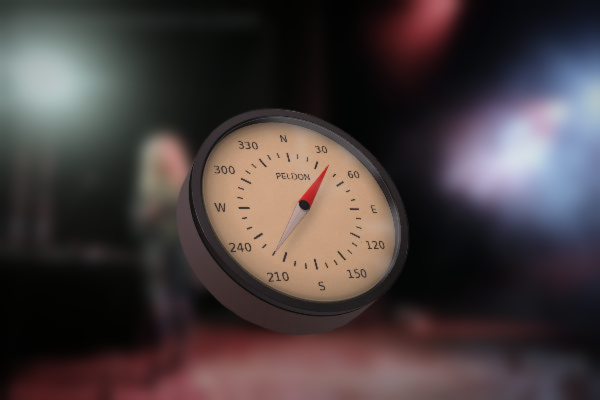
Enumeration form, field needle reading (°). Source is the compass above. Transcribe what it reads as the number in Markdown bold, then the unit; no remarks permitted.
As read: **40** °
